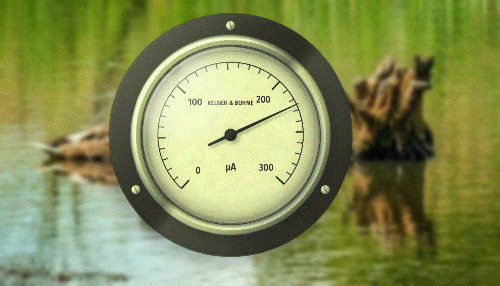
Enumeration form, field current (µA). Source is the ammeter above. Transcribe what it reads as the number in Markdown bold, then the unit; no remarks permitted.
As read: **225** µA
